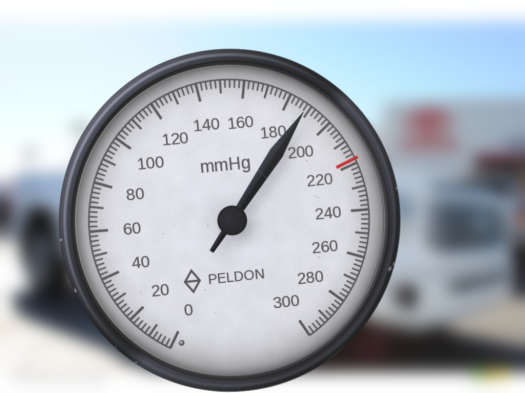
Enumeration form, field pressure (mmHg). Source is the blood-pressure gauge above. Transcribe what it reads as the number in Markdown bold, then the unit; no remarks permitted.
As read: **188** mmHg
